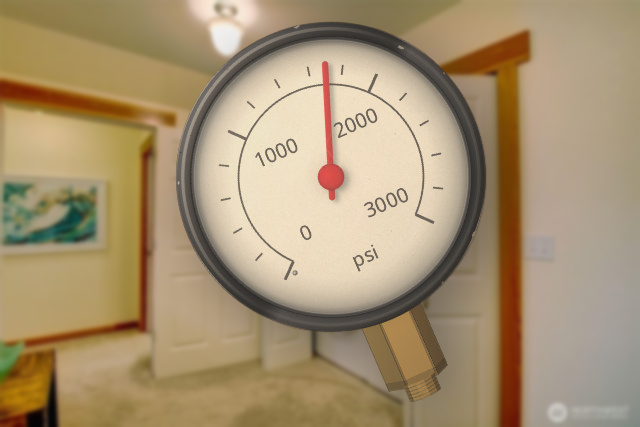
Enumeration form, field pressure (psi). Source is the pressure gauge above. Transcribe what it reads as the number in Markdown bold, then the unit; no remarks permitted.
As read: **1700** psi
